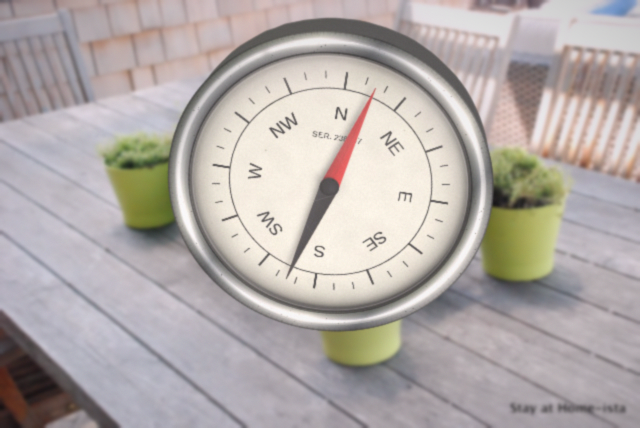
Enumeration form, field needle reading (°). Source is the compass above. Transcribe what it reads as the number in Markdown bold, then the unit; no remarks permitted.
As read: **15** °
